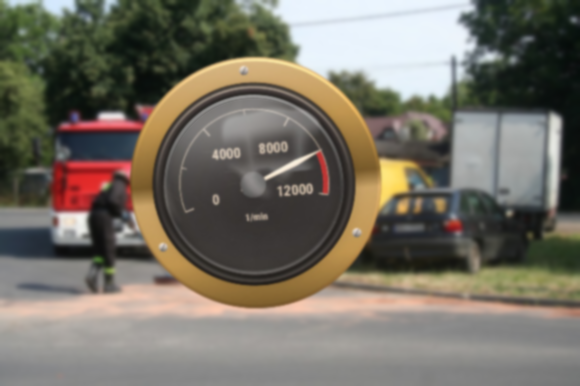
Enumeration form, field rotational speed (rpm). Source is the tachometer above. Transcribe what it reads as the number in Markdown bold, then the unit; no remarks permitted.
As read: **10000** rpm
